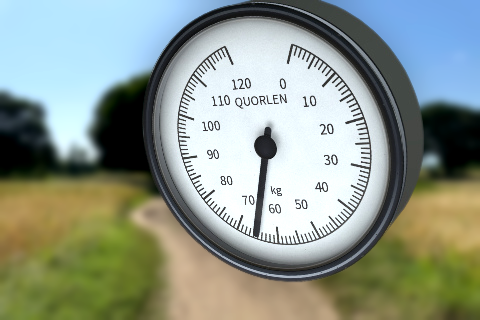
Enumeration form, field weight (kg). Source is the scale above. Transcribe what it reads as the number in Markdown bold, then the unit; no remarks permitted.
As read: **65** kg
